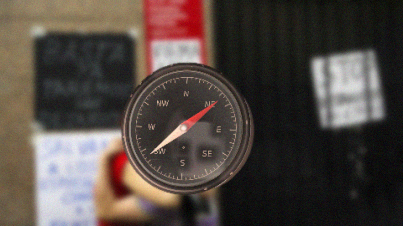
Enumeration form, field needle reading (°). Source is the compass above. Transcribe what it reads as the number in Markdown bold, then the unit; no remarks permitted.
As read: **50** °
